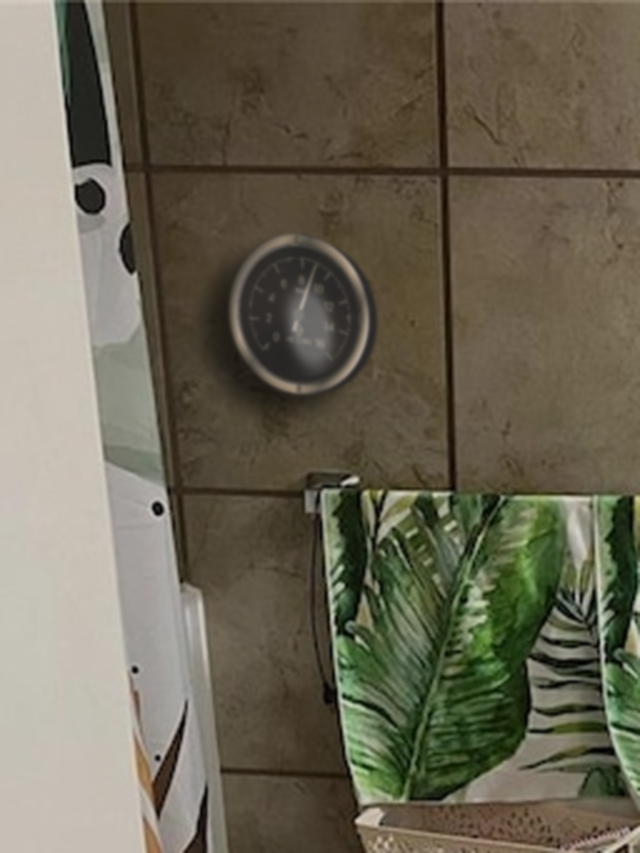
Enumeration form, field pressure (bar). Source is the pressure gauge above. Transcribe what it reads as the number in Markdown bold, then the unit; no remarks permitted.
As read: **9** bar
